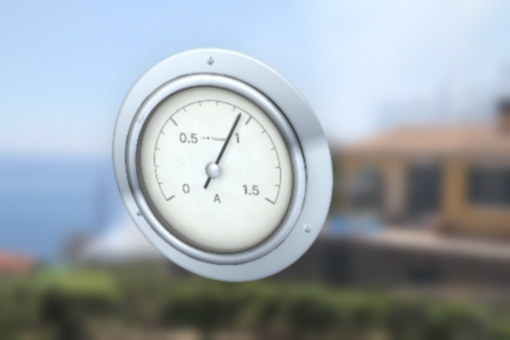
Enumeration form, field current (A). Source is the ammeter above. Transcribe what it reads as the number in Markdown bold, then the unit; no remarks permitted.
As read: **0.95** A
